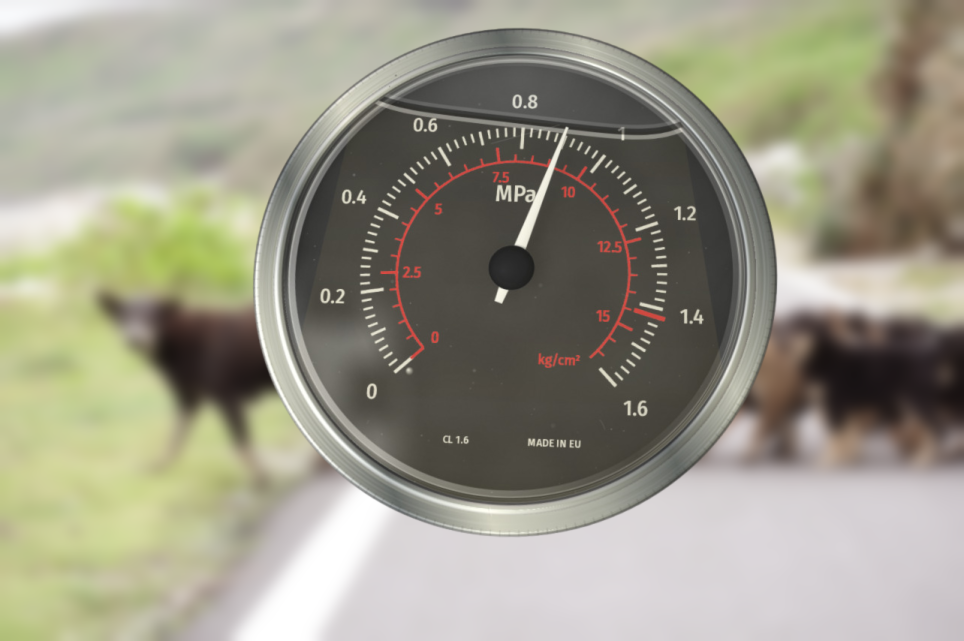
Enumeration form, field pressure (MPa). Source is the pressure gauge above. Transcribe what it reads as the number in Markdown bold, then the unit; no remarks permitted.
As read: **0.9** MPa
